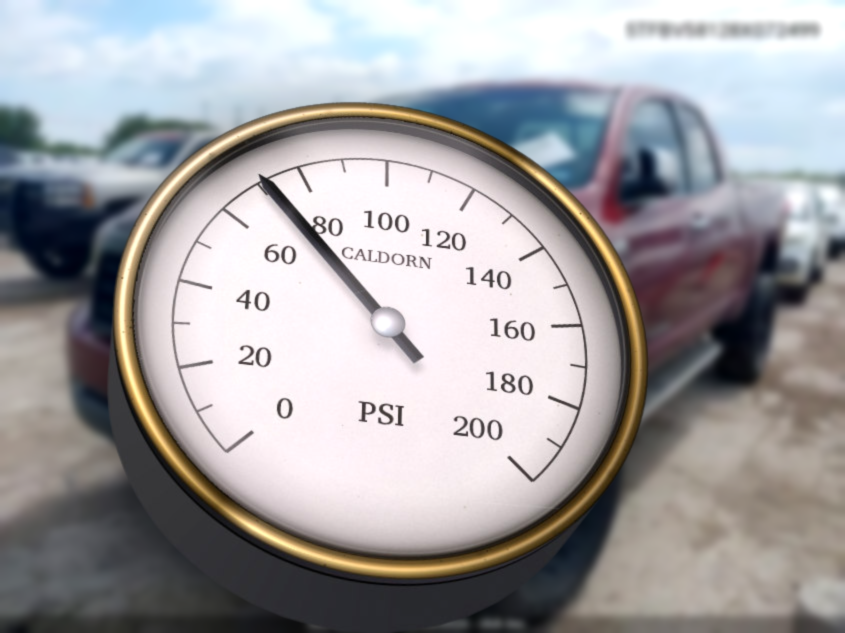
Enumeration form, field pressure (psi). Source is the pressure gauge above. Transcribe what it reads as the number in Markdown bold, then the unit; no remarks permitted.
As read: **70** psi
